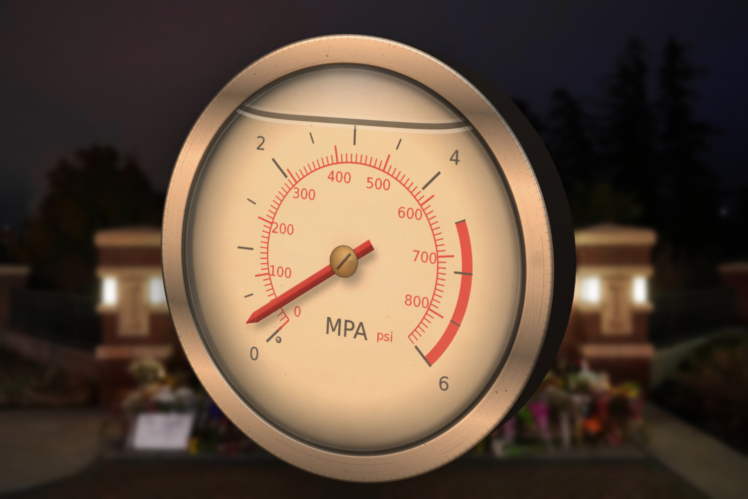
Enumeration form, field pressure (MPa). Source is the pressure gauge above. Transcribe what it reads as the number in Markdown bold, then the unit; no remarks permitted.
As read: **0.25** MPa
